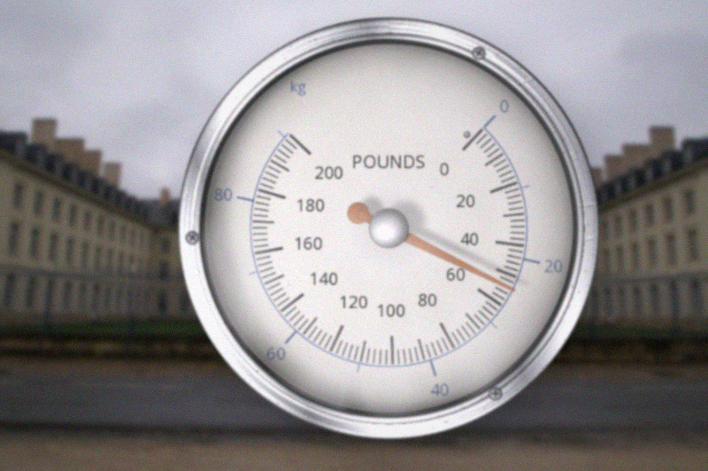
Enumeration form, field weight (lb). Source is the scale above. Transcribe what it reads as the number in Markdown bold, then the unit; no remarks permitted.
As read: **54** lb
